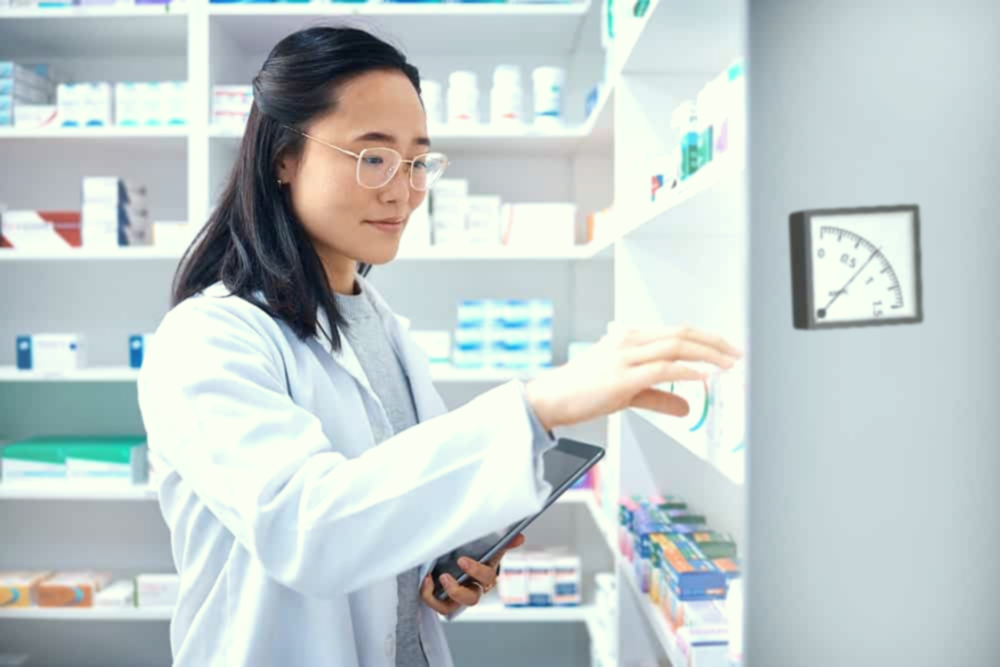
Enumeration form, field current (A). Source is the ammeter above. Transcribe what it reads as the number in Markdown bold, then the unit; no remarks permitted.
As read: **0.75** A
